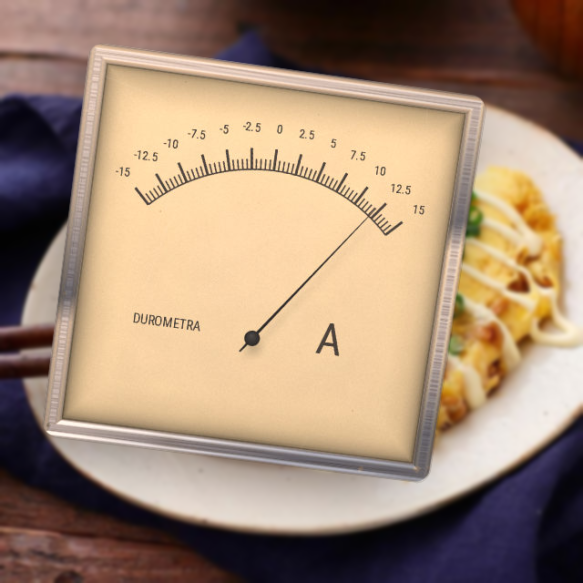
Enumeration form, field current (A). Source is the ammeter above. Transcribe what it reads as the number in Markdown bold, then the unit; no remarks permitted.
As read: **12** A
